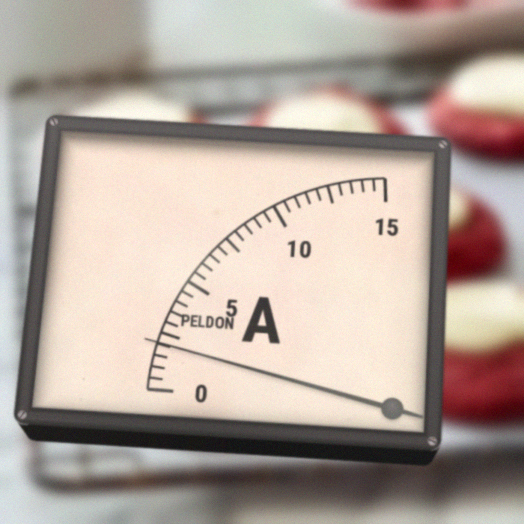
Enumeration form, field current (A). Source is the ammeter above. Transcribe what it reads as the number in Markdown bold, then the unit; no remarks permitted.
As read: **2** A
